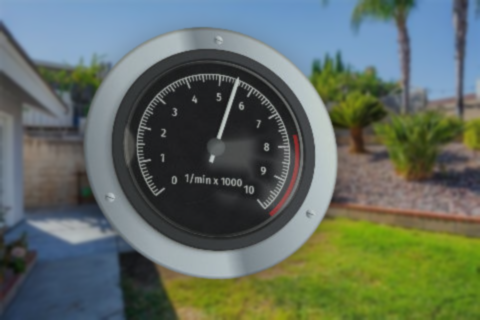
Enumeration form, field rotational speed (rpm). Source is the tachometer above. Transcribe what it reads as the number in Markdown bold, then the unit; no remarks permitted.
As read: **5500** rpm
